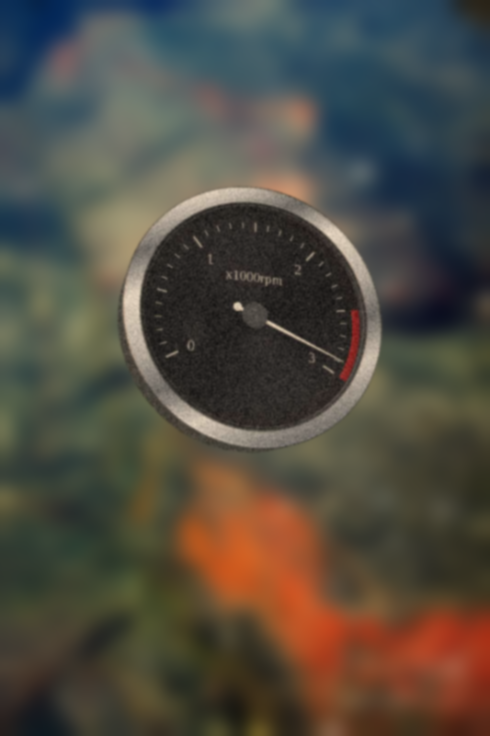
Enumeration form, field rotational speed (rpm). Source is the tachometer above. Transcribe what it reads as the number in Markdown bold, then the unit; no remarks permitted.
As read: **2900** rpm
